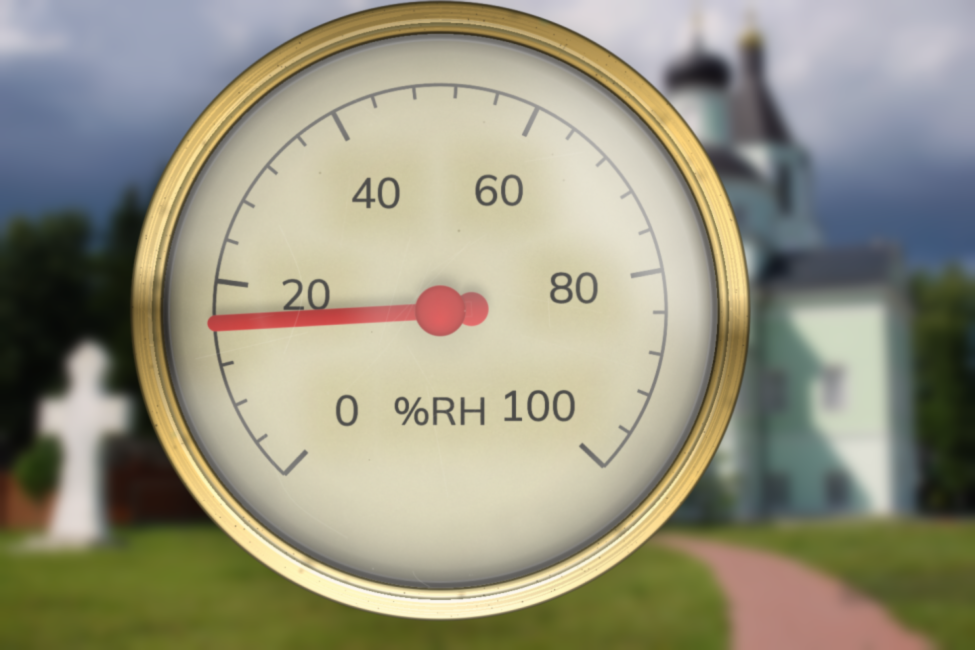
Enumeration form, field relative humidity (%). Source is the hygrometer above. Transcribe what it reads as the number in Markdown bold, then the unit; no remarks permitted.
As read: **16** %
